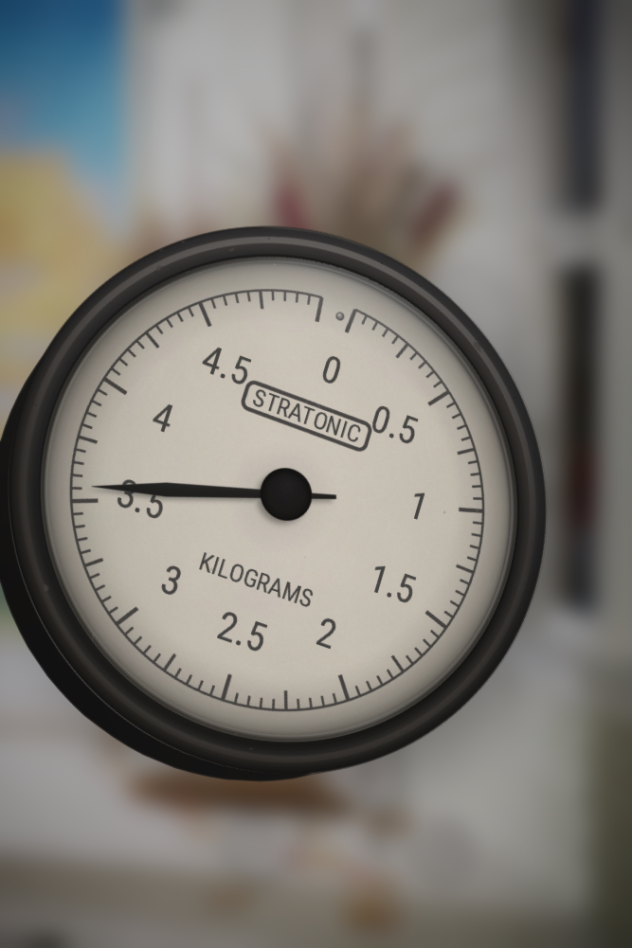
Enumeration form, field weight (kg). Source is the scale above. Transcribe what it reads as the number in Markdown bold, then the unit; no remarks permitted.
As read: **3.55** kg
